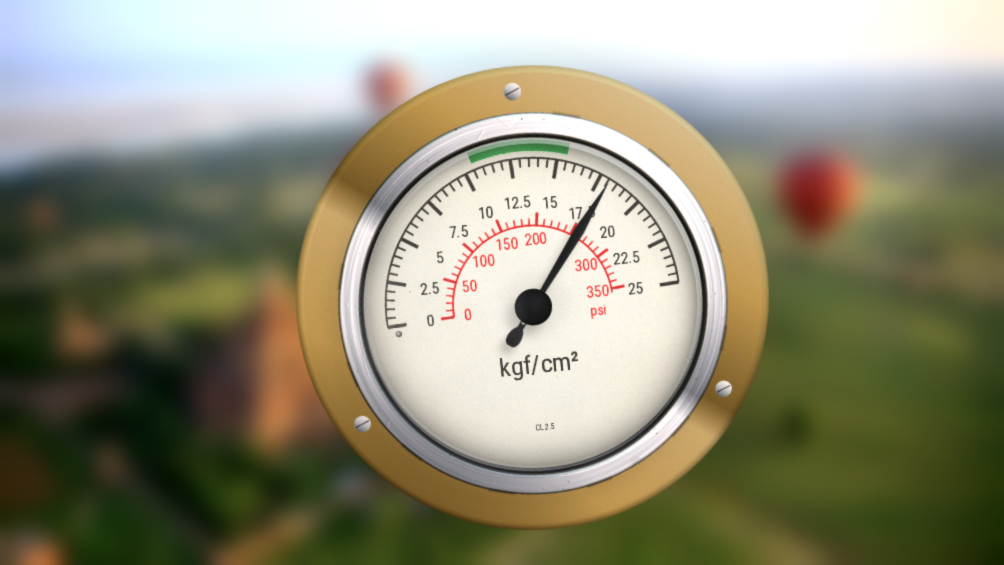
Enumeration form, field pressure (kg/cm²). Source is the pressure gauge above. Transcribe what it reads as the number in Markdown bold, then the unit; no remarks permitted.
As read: **18** kg/cm²
